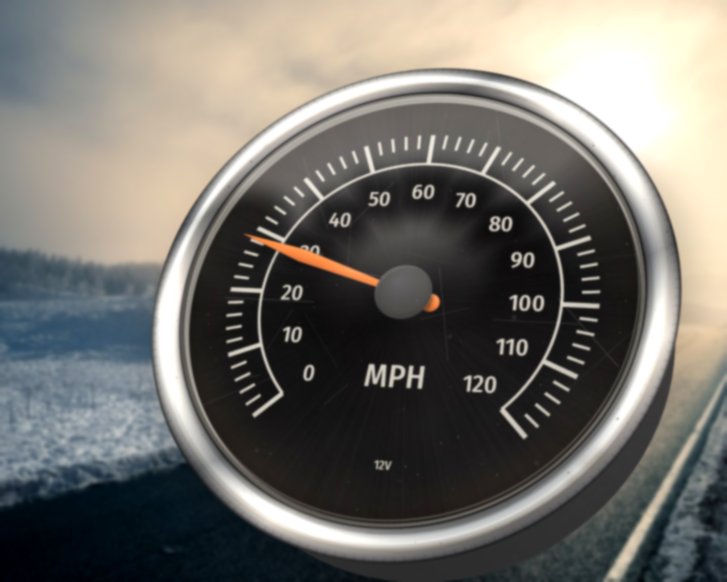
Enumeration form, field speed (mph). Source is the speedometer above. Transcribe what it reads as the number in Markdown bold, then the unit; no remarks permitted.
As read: **28** mph
